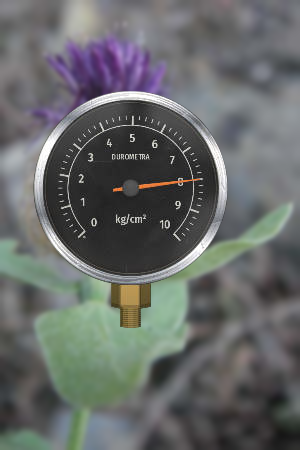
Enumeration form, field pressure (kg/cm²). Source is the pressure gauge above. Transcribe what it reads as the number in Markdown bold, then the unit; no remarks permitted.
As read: **8** kg/cm²
